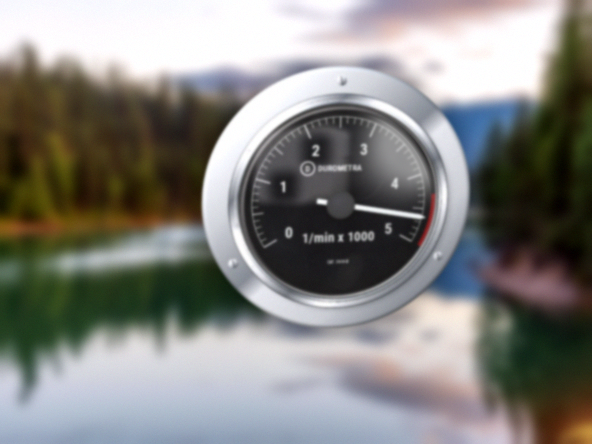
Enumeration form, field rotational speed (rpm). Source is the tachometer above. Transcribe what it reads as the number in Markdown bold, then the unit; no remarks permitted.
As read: **4600** rpm
